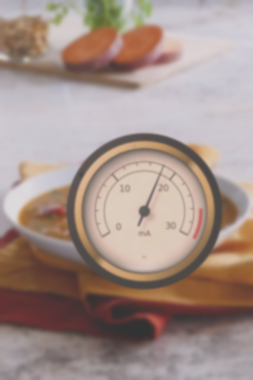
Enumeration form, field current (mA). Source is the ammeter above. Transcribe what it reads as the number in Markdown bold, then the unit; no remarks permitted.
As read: **18** mA
